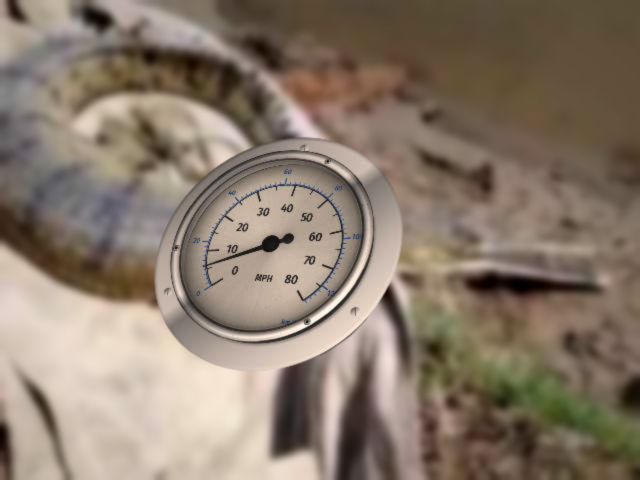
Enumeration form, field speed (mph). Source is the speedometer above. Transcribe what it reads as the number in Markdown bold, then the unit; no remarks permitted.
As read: **5** mph
